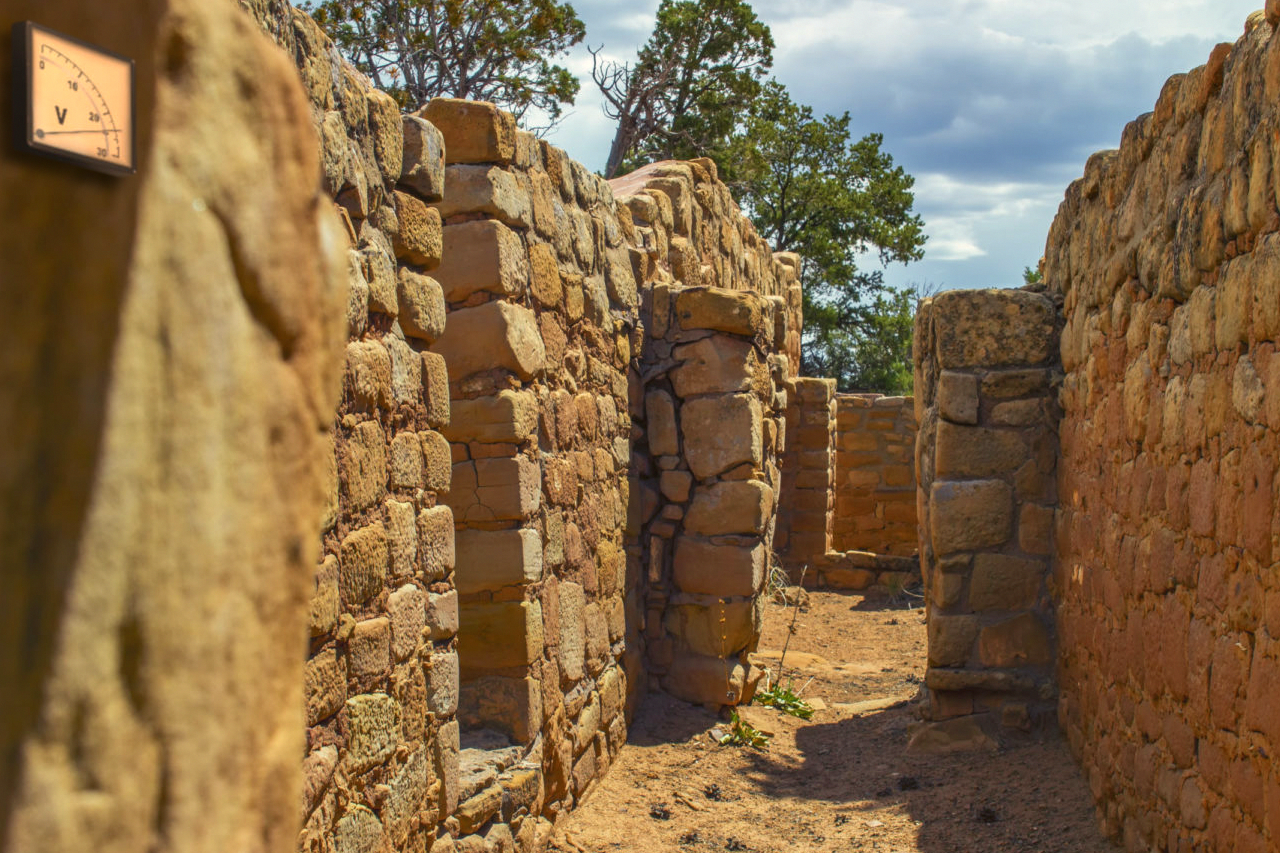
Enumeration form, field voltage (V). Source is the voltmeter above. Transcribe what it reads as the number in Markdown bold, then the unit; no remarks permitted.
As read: **24** V
